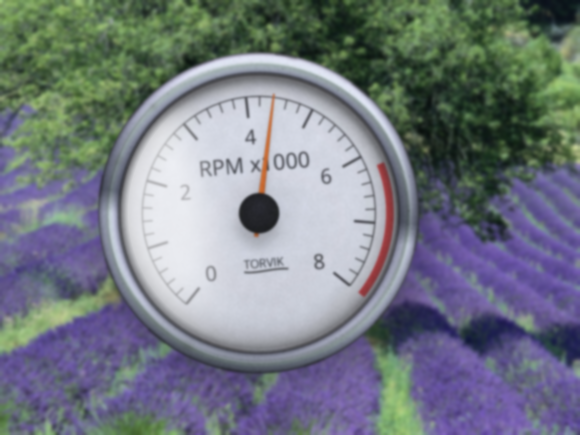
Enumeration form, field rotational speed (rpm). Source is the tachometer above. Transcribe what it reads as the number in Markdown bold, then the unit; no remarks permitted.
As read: **4400** rpm
